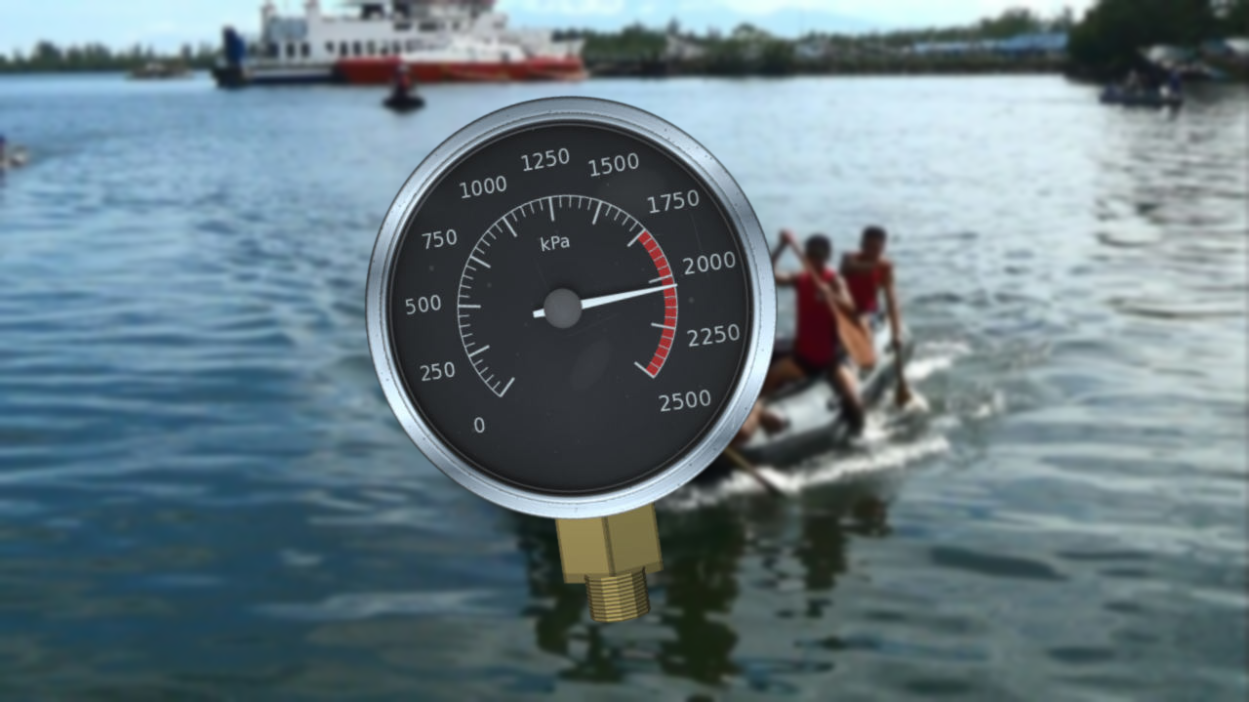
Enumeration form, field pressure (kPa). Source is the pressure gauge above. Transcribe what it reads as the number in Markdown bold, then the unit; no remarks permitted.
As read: **2050** kPa
